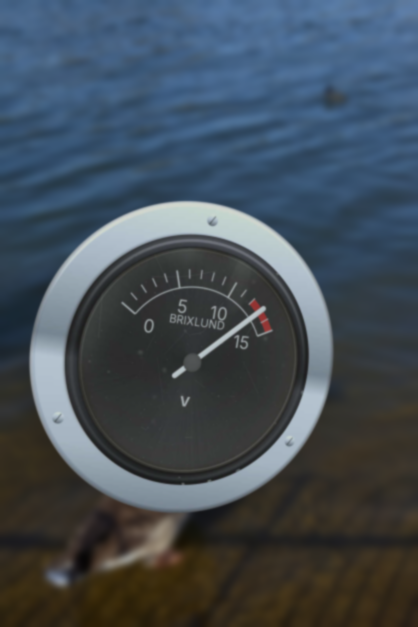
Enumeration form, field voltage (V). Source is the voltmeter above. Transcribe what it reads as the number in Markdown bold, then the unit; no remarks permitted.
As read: **13** V
